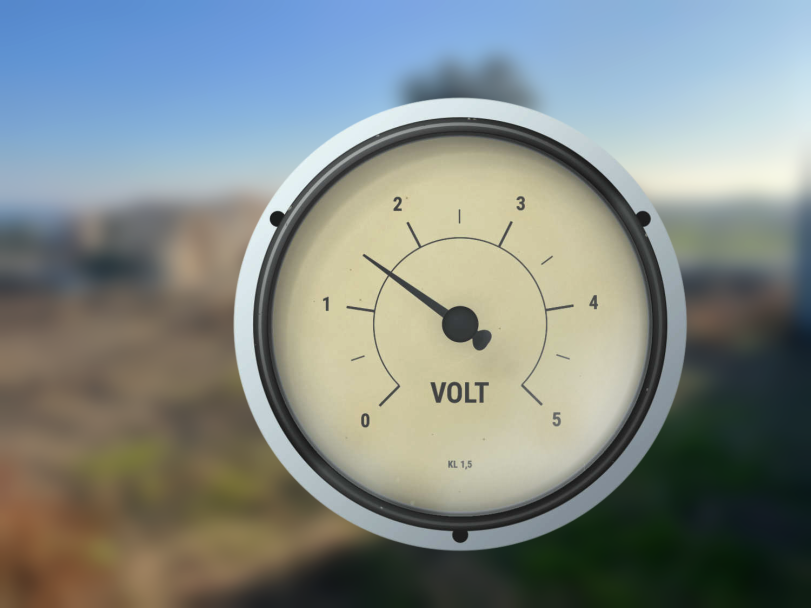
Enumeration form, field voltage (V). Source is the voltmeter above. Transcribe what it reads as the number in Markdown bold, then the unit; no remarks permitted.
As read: **1.5** V
